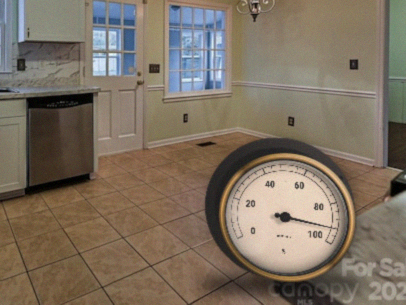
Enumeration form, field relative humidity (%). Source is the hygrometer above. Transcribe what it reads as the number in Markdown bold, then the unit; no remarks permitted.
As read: **92** %
